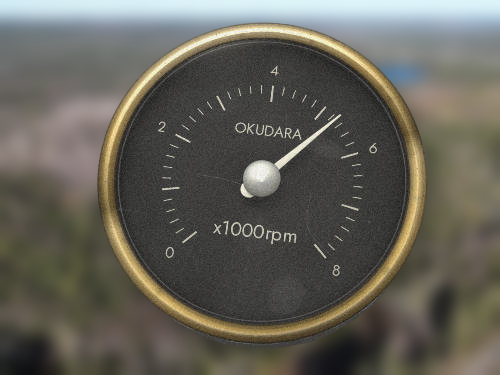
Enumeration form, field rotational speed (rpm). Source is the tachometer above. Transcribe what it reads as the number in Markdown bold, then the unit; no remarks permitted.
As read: **5300** rpm
